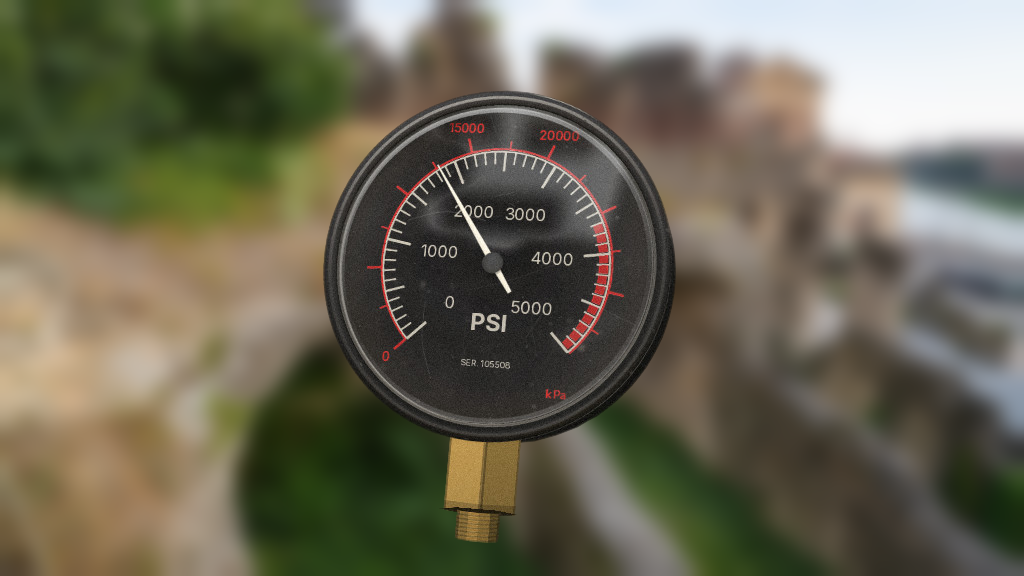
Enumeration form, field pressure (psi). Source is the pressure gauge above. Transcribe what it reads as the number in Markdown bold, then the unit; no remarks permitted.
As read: **1850** psi
